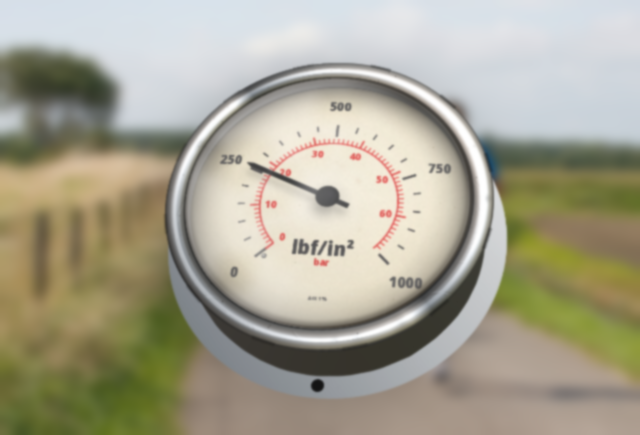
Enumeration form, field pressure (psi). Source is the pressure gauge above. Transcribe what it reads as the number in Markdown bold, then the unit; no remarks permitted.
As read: **250** psi
